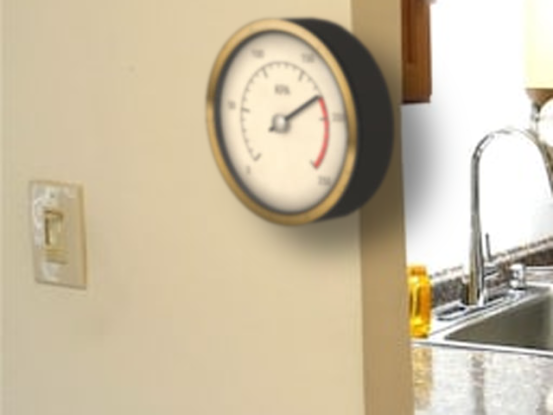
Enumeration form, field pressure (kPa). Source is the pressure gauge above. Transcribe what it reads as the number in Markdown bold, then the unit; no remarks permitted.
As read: **180** kPa
